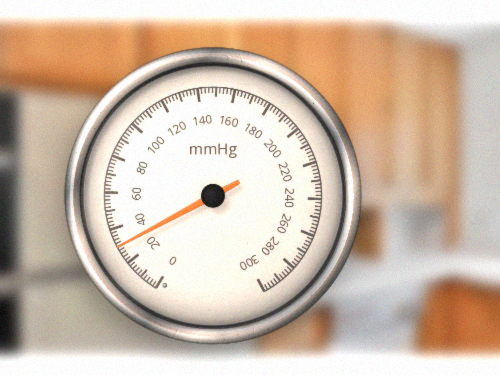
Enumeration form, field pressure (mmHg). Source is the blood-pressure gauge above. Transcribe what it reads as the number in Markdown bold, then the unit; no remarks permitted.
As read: **30** mmHg
